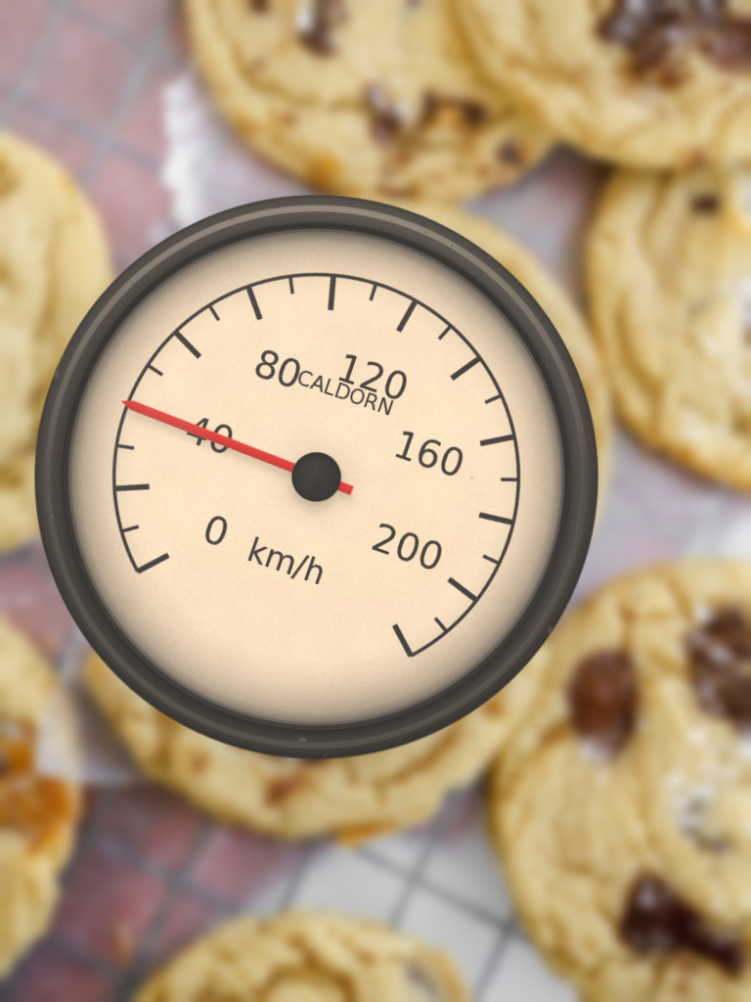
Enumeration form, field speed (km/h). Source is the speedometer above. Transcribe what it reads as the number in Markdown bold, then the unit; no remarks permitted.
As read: **40** km/h
